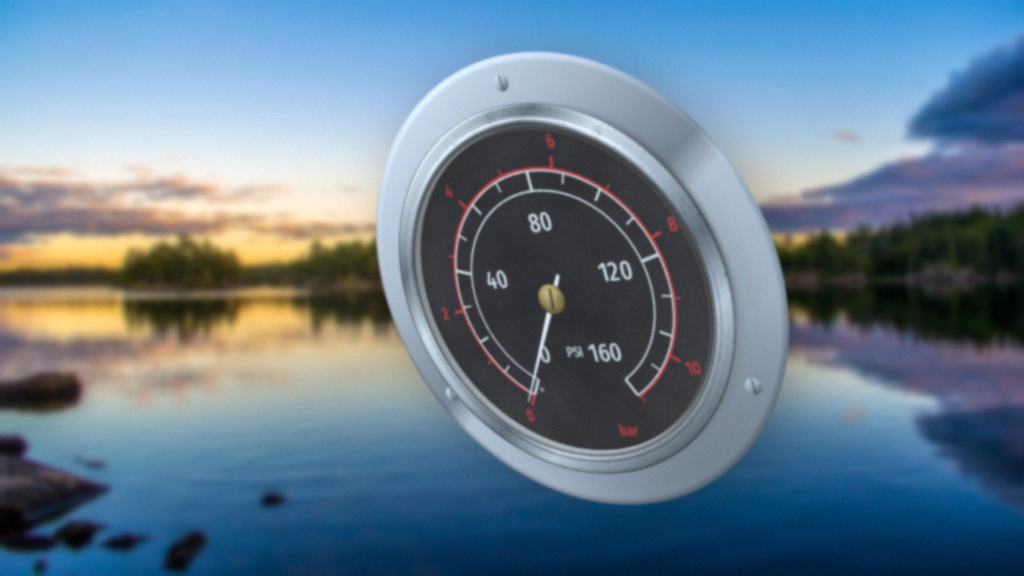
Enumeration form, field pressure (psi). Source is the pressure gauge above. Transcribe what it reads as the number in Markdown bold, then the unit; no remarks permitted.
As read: **0** psi
